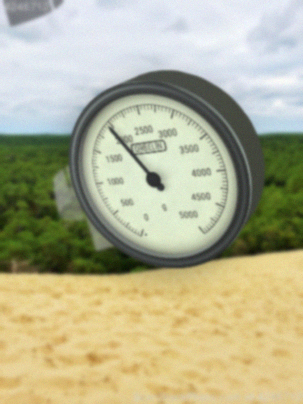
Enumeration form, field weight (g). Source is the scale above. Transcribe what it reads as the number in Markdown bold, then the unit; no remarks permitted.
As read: **2000** g
